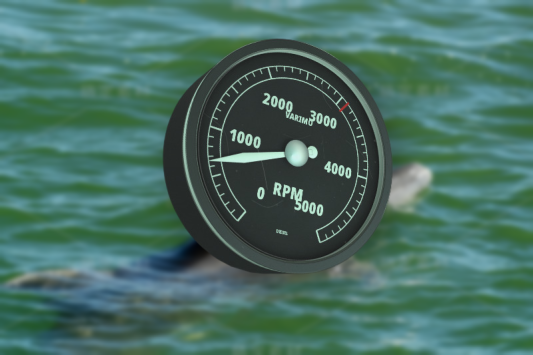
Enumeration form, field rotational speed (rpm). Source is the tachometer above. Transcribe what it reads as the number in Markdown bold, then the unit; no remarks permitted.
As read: **650** rpm
